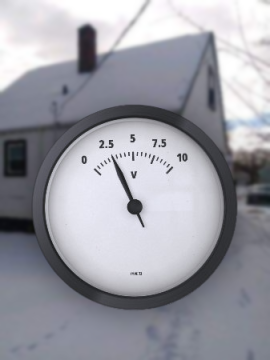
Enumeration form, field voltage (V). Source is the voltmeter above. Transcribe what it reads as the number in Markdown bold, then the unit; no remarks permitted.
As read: **2.5** V
